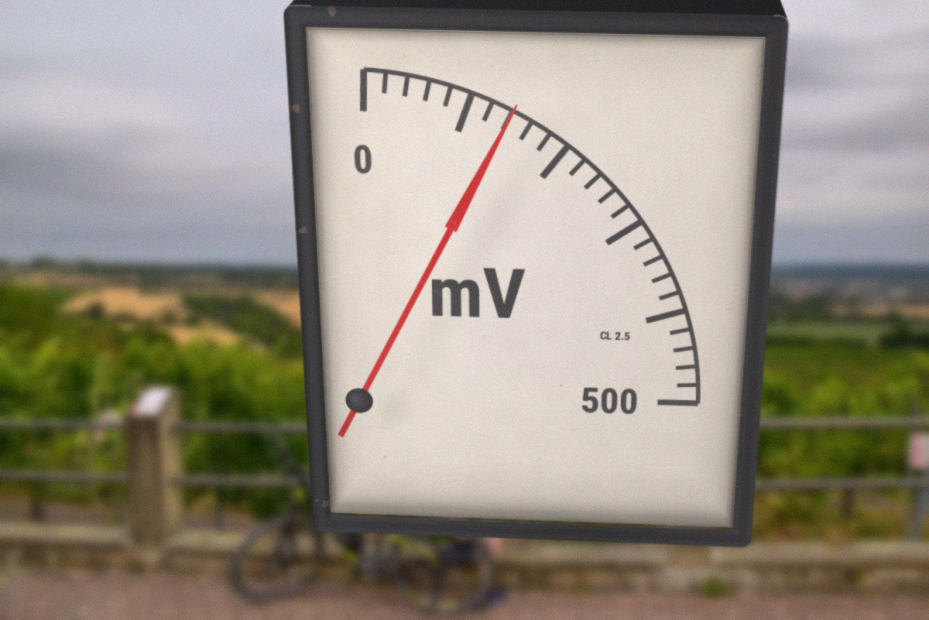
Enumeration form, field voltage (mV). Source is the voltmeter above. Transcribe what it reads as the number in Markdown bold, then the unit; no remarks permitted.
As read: **140** mV
